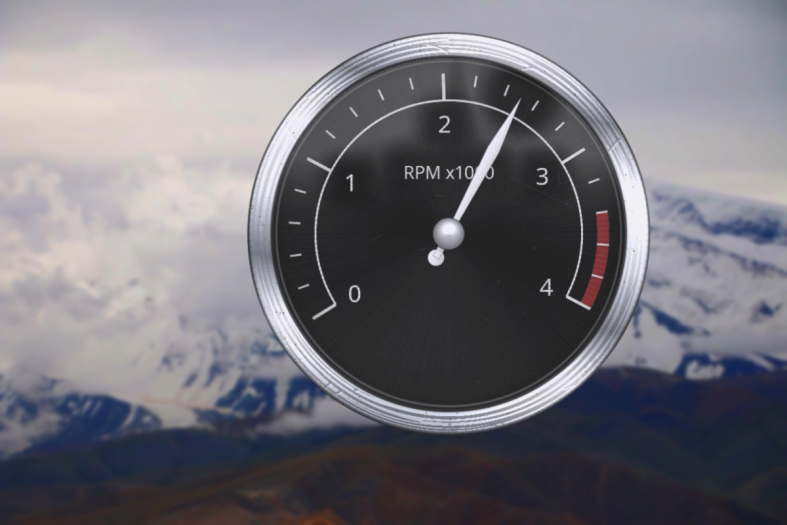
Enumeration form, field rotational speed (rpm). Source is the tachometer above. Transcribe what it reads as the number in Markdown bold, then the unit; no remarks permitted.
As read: **2500** rpm
